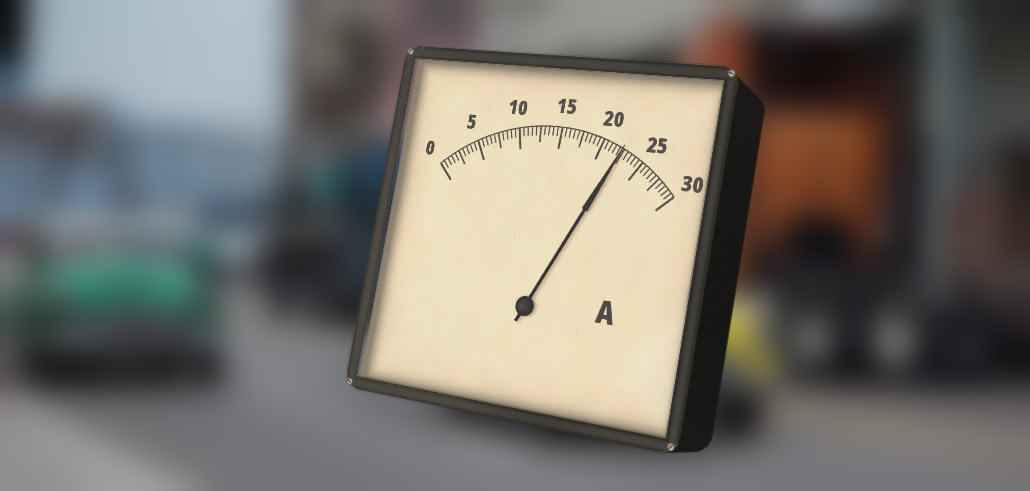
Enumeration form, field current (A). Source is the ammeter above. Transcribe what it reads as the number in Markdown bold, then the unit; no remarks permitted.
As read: **22.5** A
